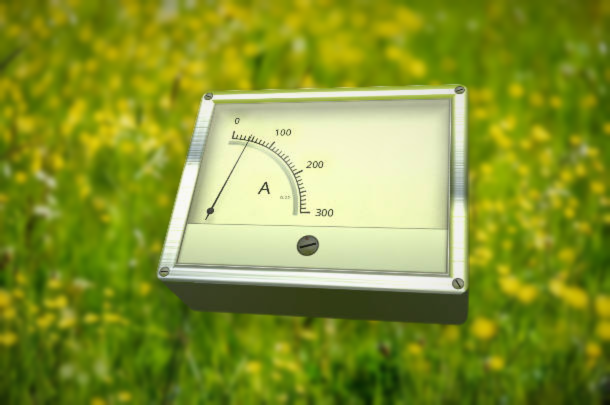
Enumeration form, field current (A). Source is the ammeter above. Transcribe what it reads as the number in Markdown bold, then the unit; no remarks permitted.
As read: **50** A
